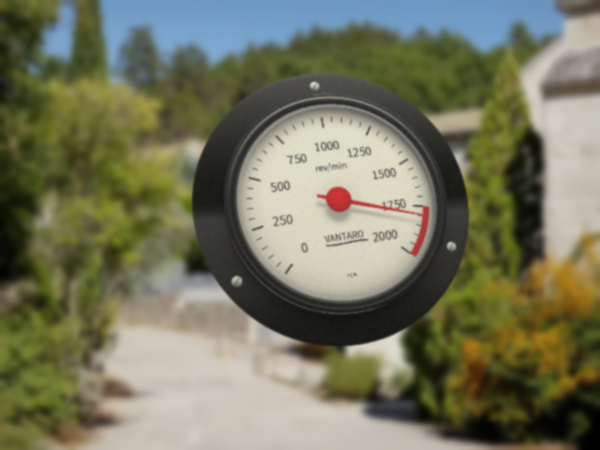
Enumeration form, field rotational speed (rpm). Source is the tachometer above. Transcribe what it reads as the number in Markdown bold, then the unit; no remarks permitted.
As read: **1800** rpm
